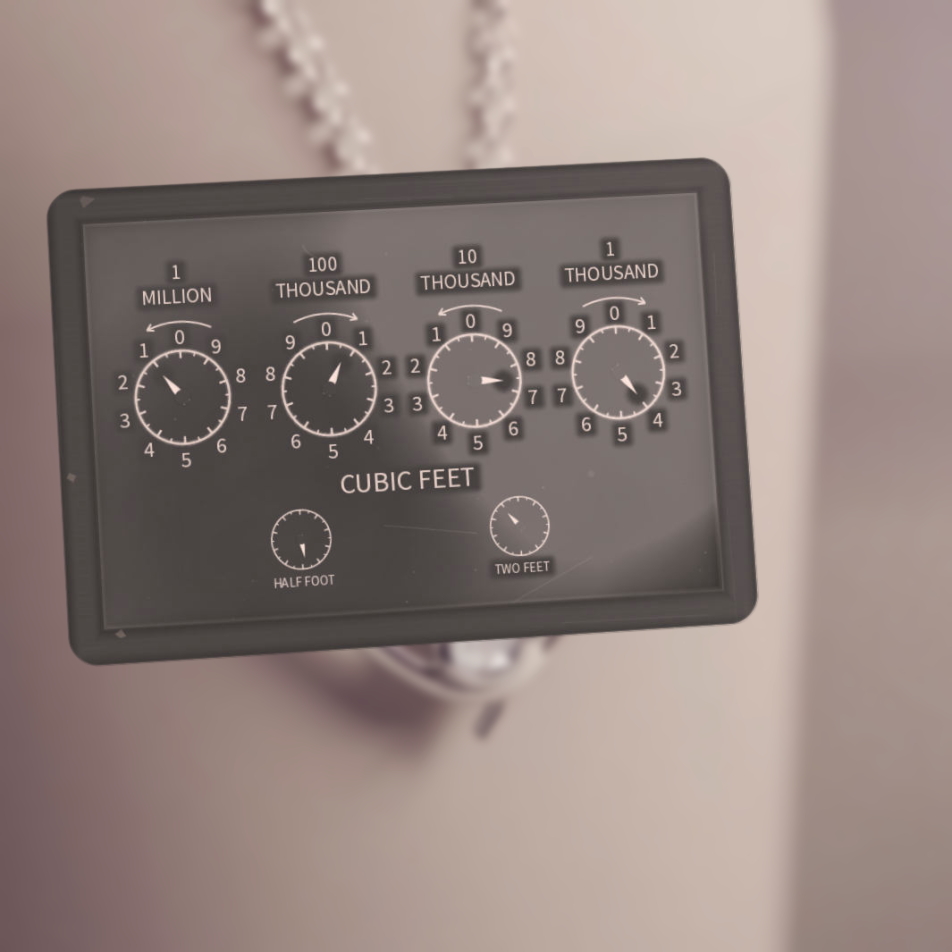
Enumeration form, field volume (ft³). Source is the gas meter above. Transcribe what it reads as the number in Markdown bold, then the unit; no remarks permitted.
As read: **107400** ft³
